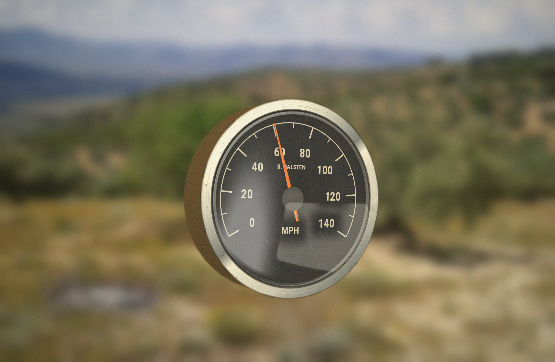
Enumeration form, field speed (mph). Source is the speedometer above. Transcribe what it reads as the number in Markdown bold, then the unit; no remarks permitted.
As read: **60** mph
